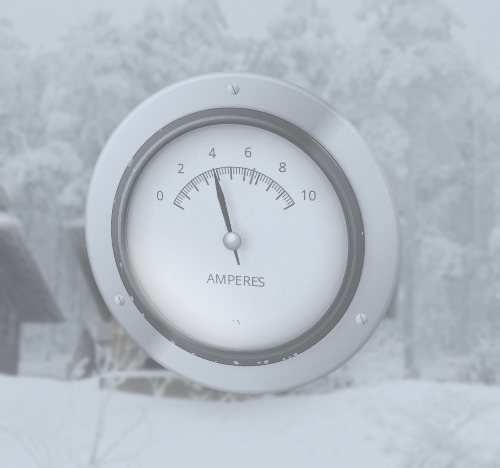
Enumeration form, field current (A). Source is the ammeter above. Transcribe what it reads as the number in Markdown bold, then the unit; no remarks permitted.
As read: **4** A
